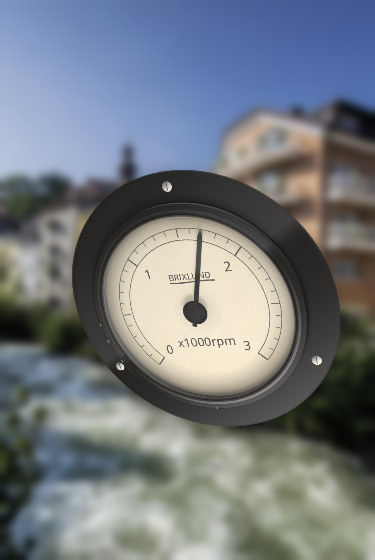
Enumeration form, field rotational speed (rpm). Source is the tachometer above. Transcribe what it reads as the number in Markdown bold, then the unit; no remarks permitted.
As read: **1700** rpm
